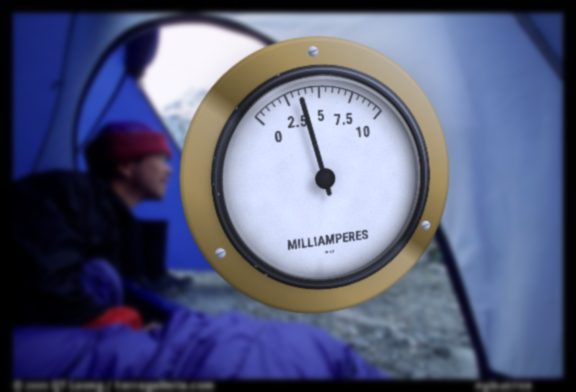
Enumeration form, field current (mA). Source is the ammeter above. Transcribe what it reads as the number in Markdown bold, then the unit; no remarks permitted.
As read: **3.5** mA
